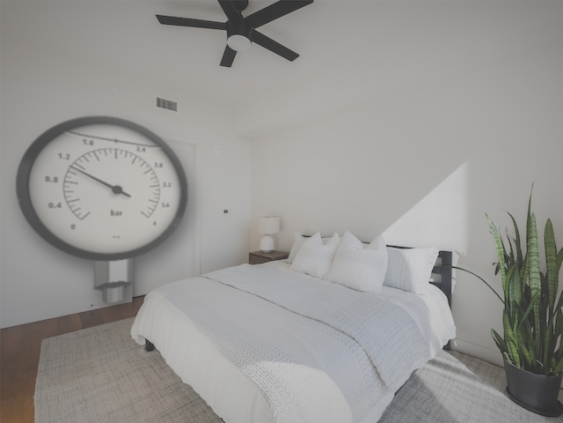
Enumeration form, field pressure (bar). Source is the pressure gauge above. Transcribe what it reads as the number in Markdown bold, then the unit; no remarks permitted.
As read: **1.1** bar
